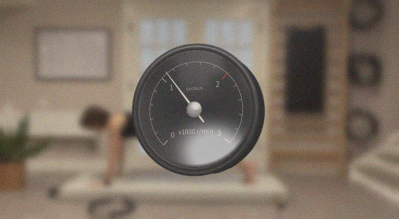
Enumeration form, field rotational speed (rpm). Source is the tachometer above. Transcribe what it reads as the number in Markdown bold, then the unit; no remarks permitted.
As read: **1100** rpm
